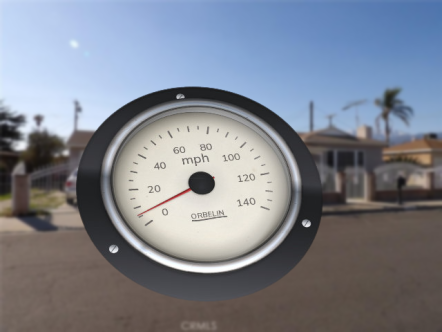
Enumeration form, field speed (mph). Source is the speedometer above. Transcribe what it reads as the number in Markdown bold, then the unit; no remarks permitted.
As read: **5** mph
